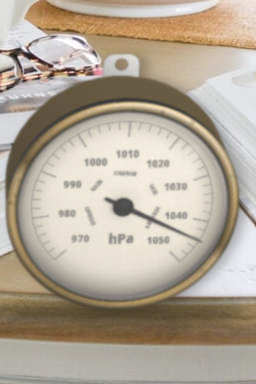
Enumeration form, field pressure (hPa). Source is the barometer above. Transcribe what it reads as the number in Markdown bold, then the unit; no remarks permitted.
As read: **1044** hPa
